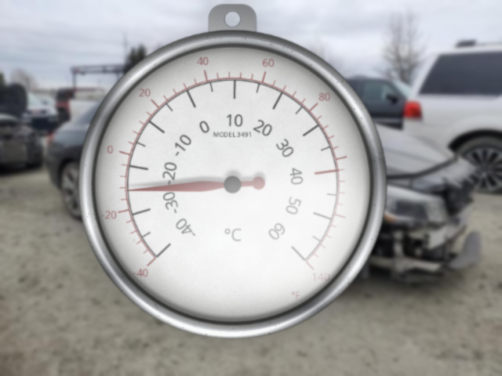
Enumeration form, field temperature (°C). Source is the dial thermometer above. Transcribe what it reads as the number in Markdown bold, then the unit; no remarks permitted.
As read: **-25** °C
